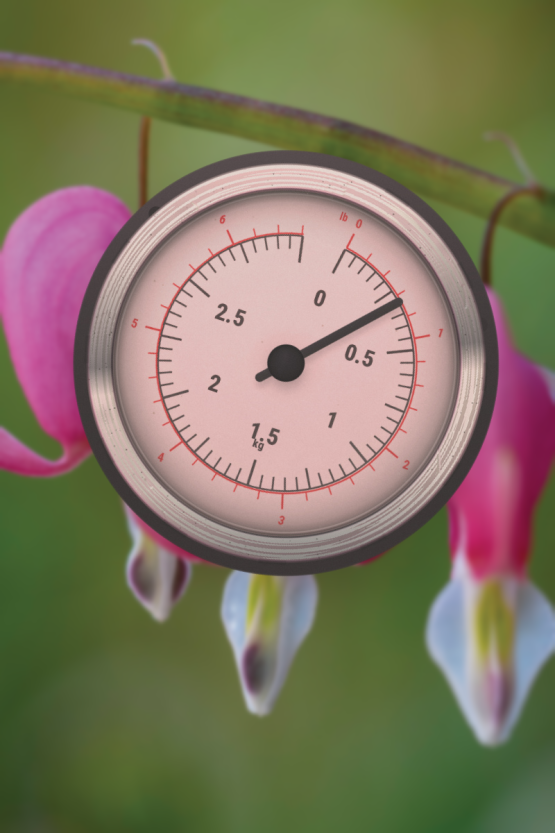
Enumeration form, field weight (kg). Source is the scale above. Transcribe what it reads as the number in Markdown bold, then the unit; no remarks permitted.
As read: **0.3** kg
